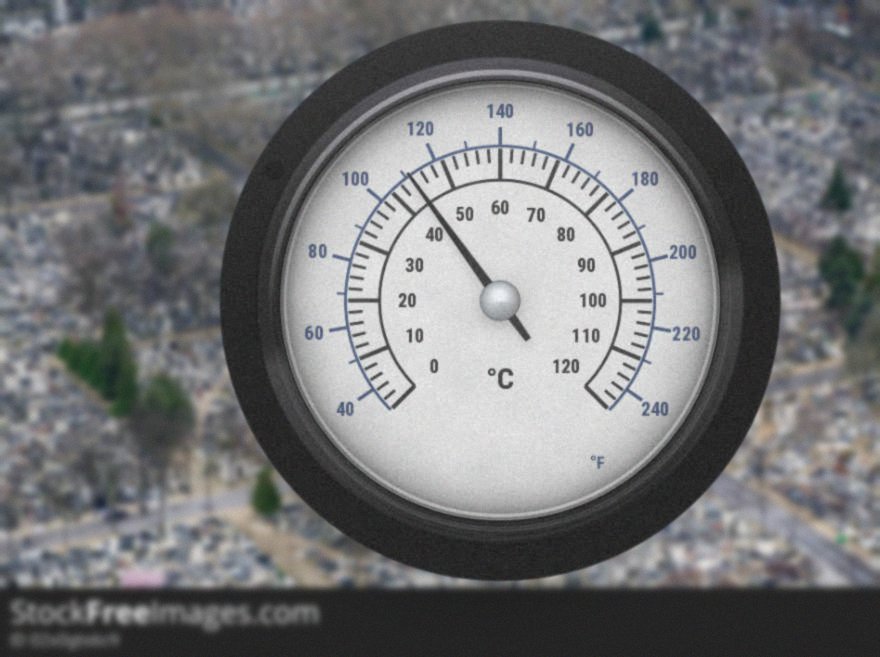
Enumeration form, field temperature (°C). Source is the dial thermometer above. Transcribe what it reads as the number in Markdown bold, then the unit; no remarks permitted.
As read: **44** °C
